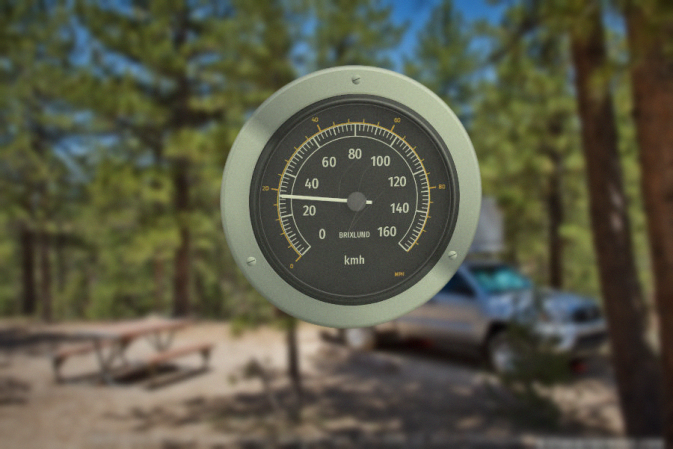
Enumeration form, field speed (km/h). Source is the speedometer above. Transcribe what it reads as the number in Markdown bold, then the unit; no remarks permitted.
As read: **30** km/h
